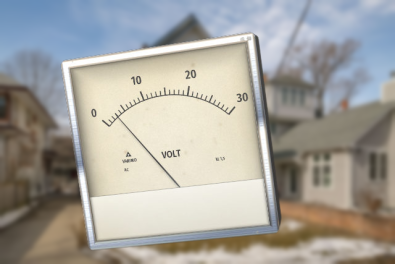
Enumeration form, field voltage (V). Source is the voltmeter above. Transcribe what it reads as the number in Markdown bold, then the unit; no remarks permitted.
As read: **3** V
